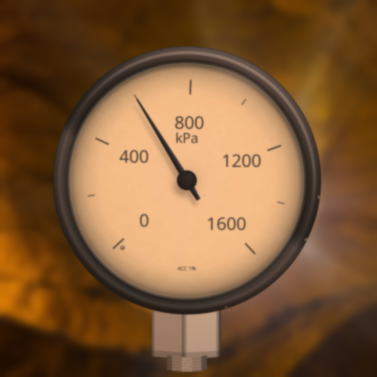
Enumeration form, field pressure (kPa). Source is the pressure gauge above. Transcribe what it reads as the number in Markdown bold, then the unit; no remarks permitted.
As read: **600** kPa
